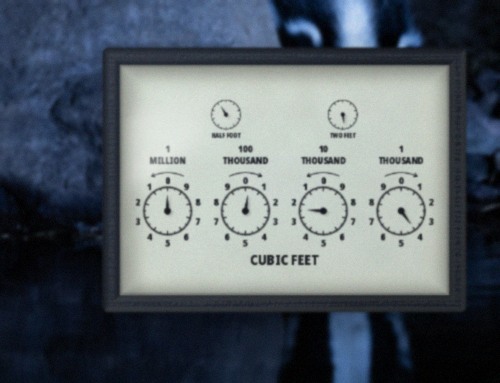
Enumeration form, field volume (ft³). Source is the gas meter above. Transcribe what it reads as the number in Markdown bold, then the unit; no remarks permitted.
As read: **2400** ft³
